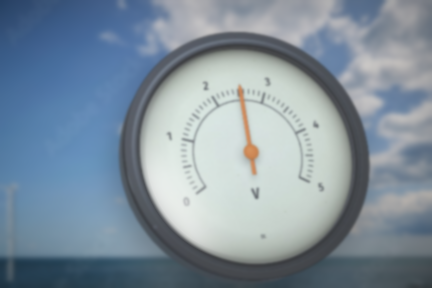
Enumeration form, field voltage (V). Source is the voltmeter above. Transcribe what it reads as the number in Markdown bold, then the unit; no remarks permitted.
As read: **2.5** V
